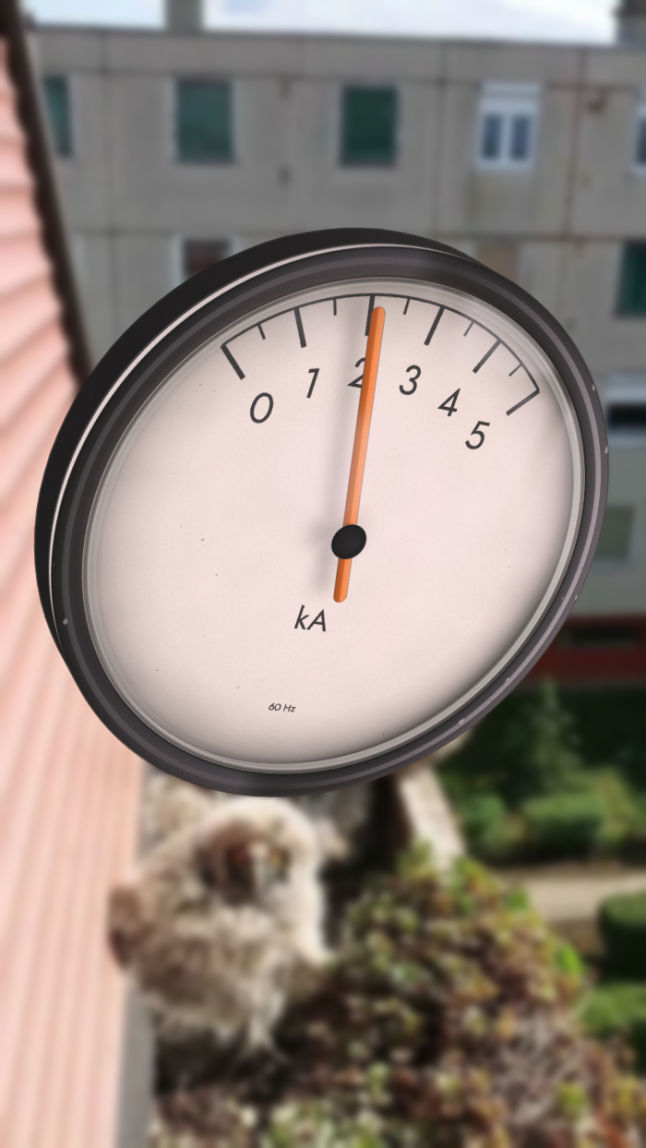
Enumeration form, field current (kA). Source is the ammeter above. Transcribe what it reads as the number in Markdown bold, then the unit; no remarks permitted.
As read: **2** kA
